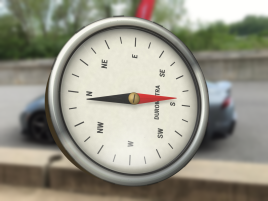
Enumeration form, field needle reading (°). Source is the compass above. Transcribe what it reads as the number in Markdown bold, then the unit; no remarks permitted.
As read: **172.5** °
